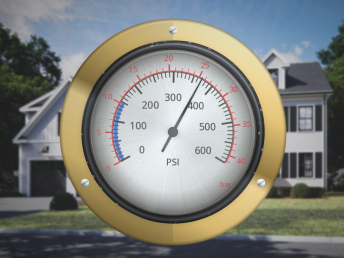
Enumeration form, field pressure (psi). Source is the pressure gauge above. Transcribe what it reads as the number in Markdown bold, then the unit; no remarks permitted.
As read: **370** psi
